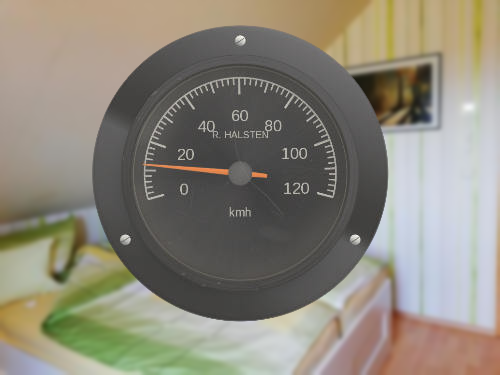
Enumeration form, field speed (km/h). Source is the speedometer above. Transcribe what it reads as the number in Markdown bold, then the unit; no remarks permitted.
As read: **12** km/h
